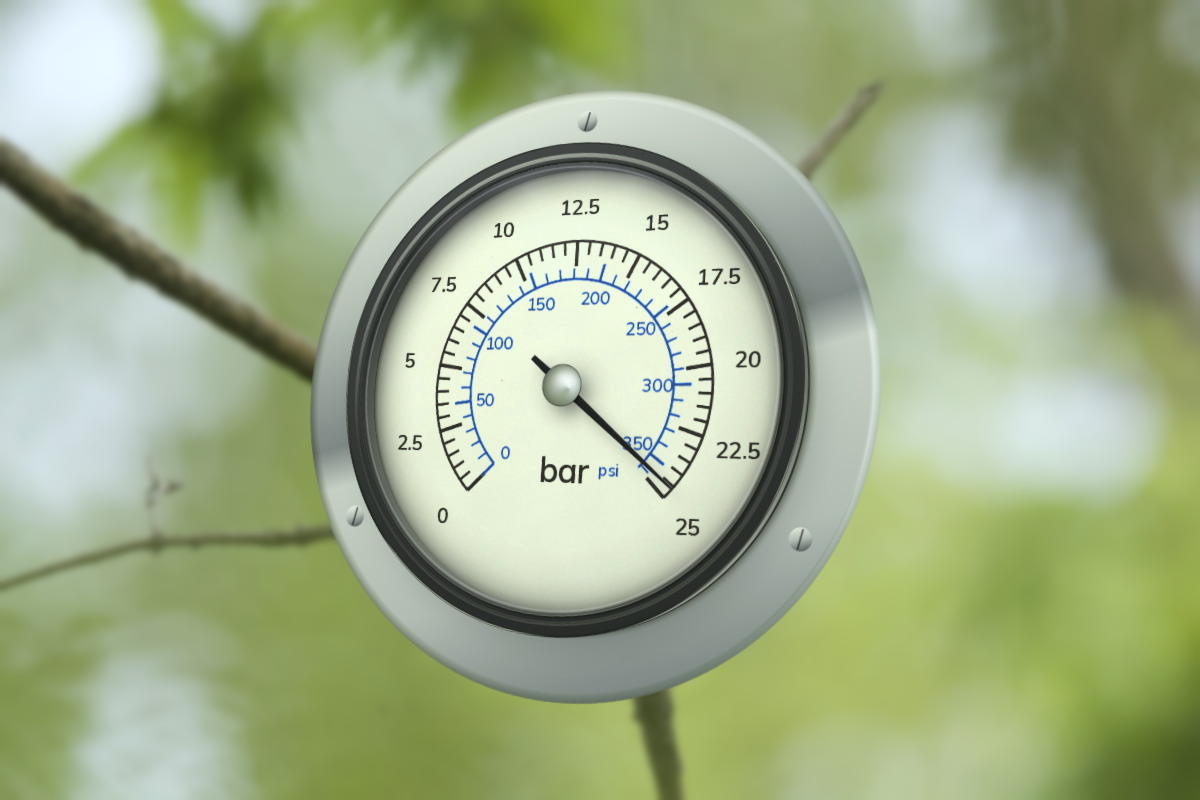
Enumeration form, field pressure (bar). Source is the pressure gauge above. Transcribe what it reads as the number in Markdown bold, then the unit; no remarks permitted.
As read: **24.5** bar
